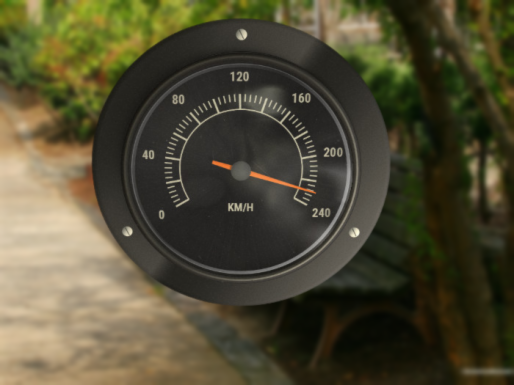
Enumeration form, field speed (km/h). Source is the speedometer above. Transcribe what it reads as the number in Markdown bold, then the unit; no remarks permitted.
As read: **228** km/h
